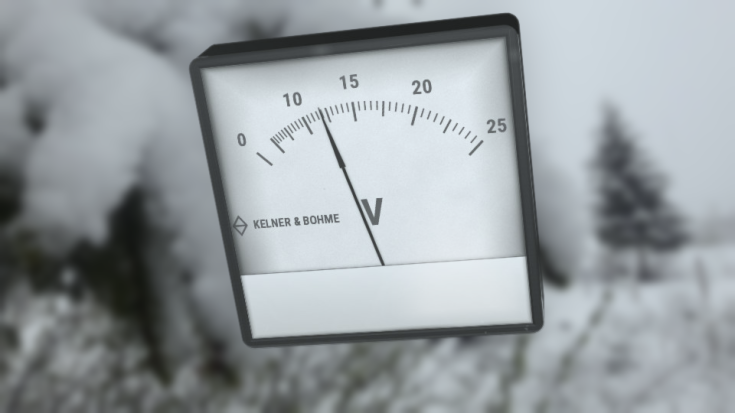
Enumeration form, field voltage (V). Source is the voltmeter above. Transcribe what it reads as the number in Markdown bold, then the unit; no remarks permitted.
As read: **12** V
